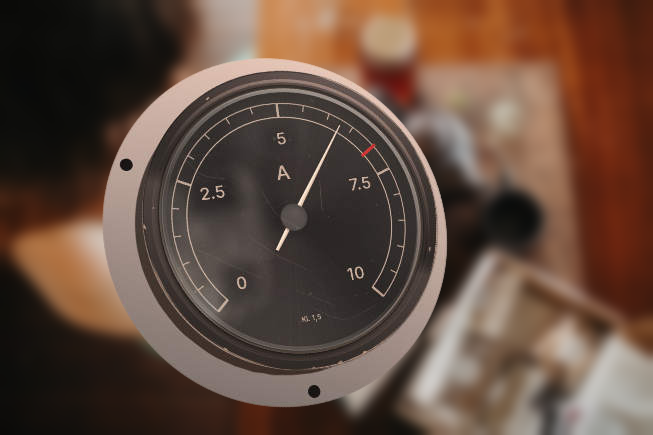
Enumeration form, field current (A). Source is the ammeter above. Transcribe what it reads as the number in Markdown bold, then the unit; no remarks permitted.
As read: **6.25** A
